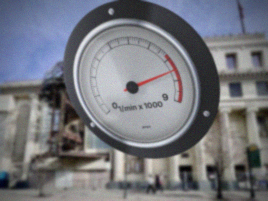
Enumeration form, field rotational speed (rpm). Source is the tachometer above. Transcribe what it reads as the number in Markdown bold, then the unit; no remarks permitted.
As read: **7500** rpm
